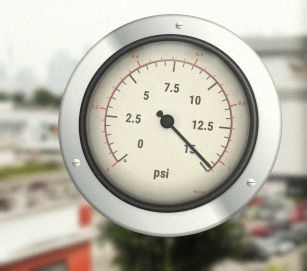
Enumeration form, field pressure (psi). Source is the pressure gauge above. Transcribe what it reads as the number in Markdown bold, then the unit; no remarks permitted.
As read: **14.75** psi
